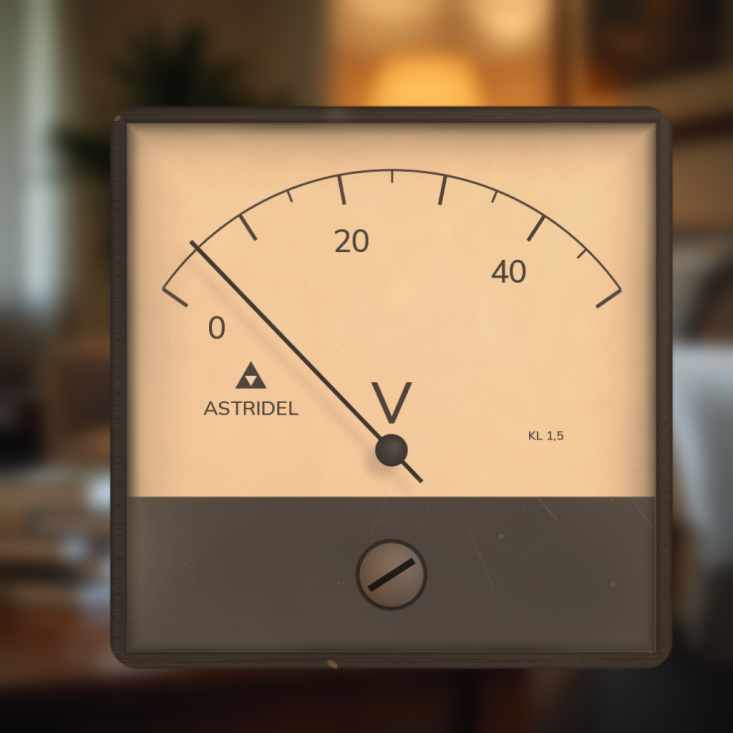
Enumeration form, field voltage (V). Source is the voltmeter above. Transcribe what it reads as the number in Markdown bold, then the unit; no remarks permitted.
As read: **5** V
